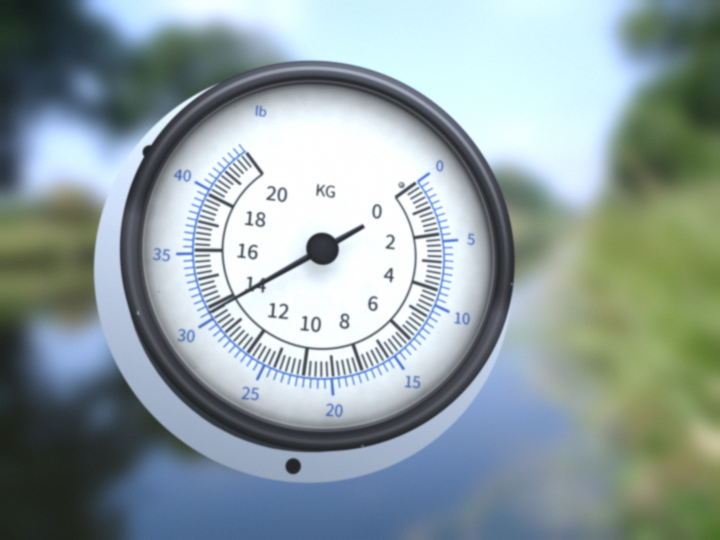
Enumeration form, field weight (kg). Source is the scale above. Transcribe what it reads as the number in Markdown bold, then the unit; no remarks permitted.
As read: **13.8** kg
